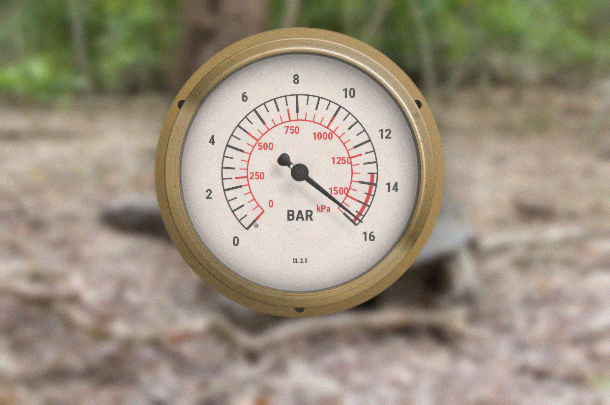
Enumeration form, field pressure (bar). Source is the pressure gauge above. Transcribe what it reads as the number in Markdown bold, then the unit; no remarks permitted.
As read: **15.75** bar
